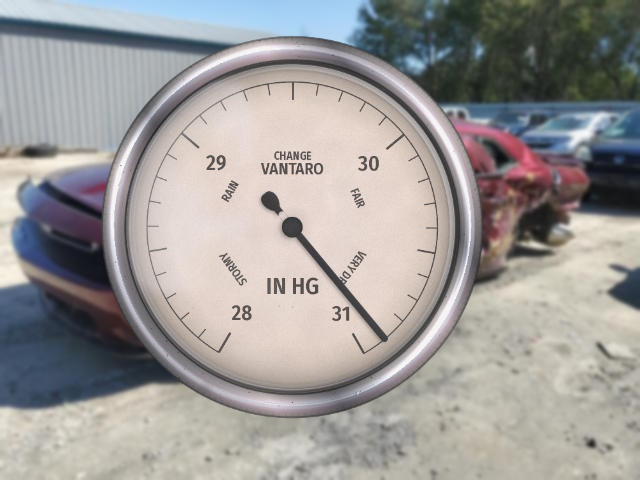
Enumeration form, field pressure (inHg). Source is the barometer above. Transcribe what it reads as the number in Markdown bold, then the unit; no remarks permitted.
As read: **30.9** inHg
